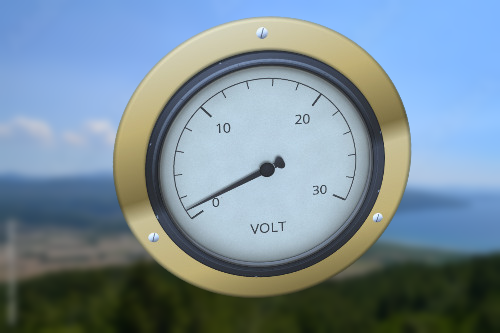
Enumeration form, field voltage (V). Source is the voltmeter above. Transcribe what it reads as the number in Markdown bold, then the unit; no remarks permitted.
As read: **1** V
